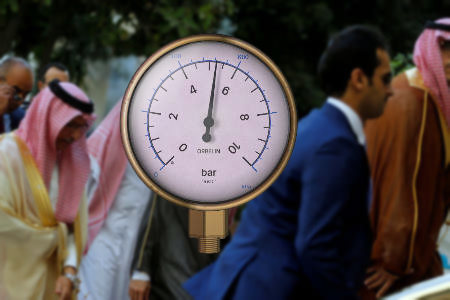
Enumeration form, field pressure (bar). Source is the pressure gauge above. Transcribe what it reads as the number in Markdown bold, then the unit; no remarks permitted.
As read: **5.25** bar
